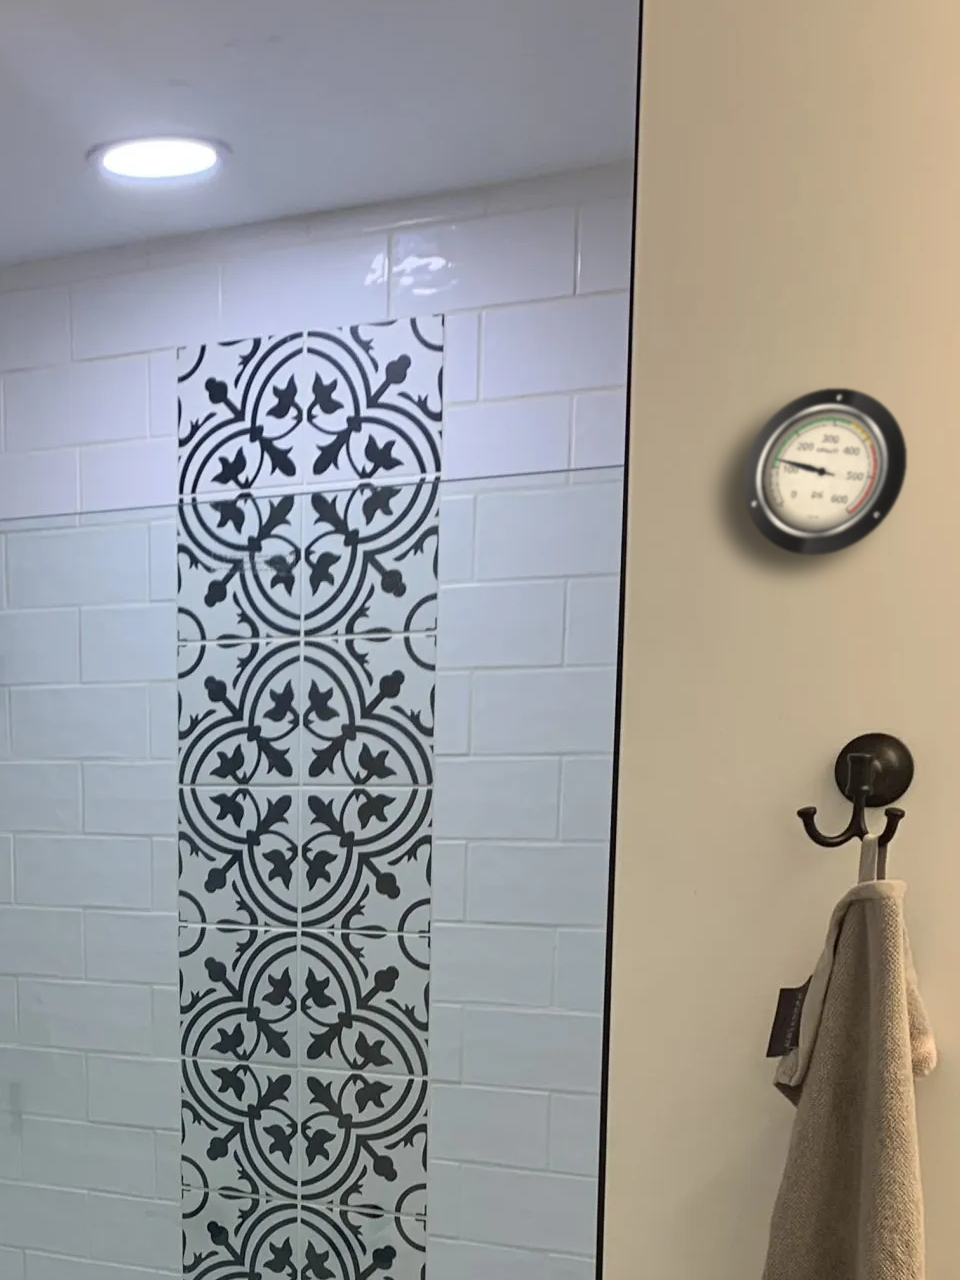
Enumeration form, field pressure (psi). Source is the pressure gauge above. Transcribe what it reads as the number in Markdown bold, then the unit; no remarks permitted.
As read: **120** psi
